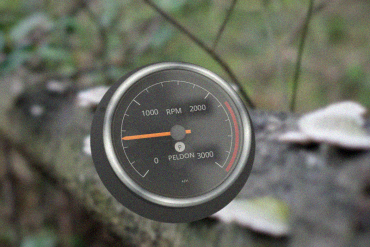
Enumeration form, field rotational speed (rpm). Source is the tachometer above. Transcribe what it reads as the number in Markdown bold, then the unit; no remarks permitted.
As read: **500** rpm
